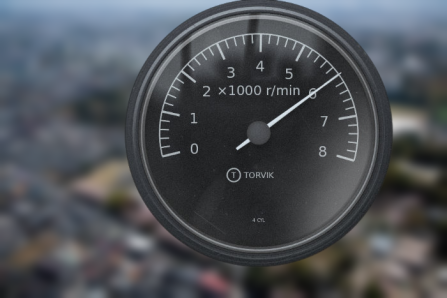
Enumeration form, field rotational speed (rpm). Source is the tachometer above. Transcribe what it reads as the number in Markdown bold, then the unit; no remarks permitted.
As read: **6000** rpm
